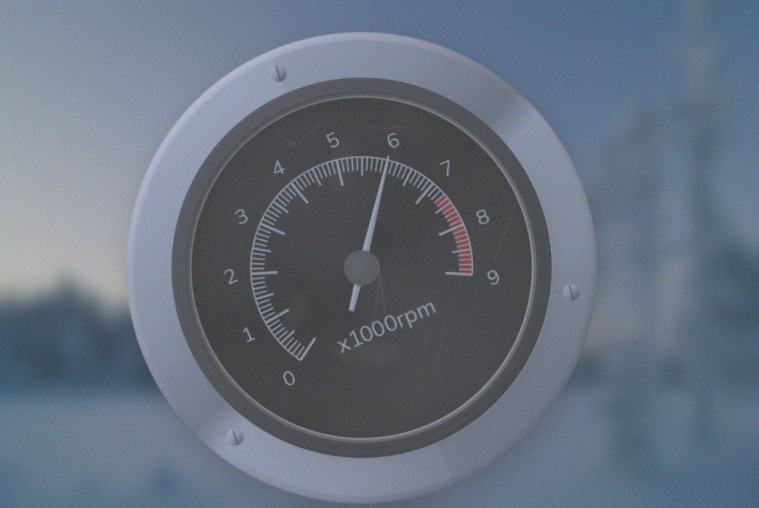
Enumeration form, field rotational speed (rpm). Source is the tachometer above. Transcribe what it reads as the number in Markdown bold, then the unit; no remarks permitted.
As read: **6000** rpm
